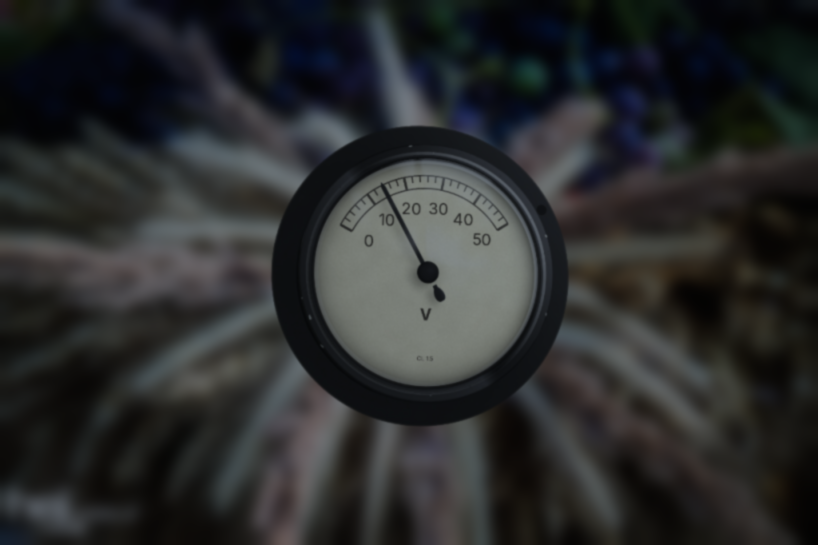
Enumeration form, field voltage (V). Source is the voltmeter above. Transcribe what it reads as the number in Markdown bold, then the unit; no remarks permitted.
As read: **14** V
